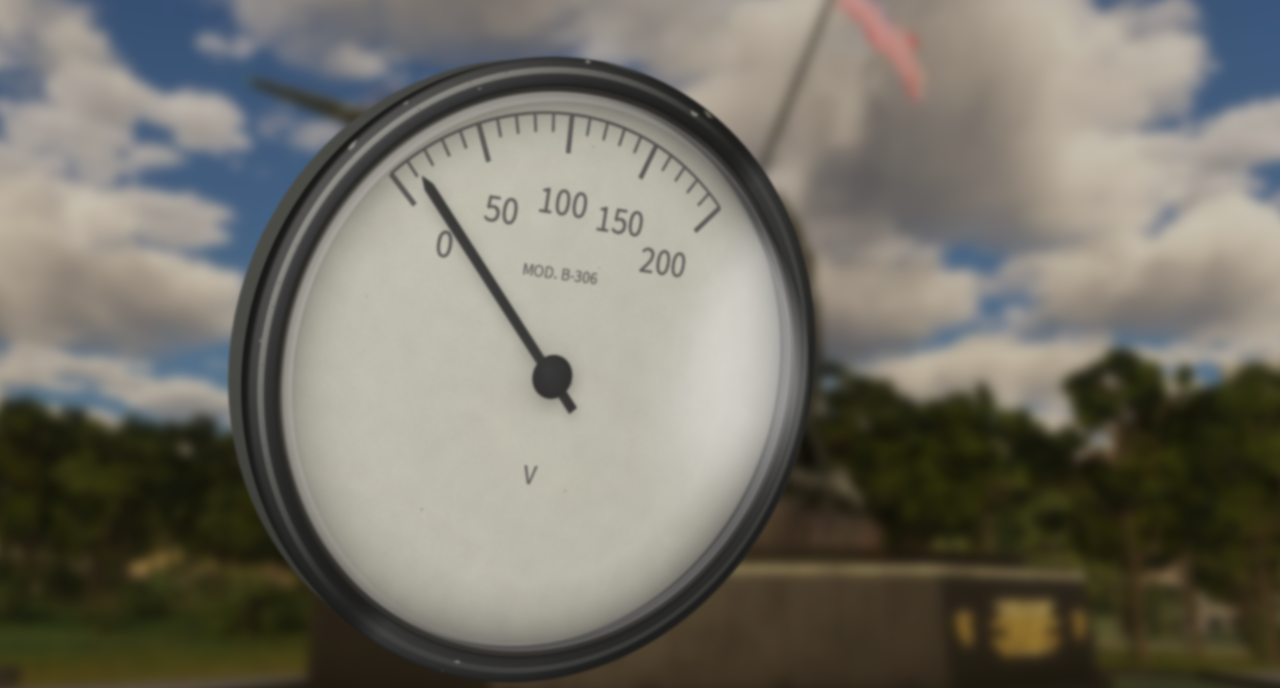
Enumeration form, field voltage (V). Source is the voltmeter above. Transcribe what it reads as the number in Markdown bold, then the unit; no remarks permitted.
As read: **10** V
